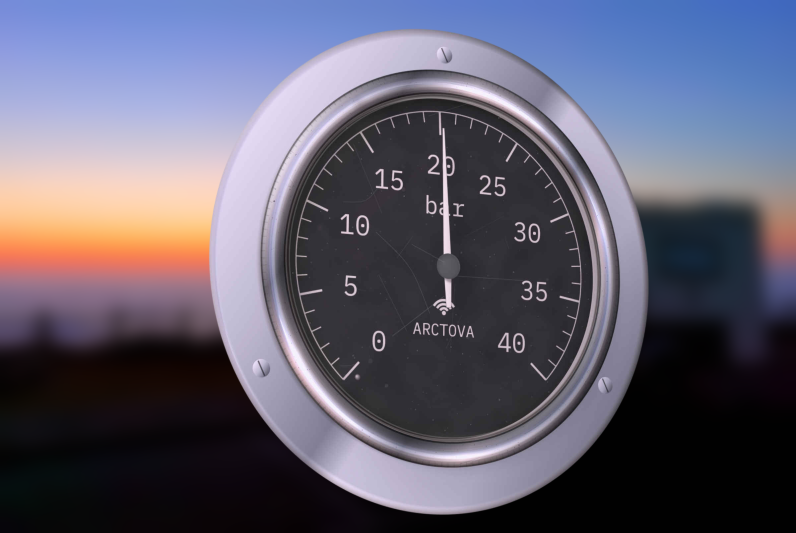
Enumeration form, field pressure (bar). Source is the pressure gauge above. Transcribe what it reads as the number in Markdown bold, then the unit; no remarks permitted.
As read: **20** bar
